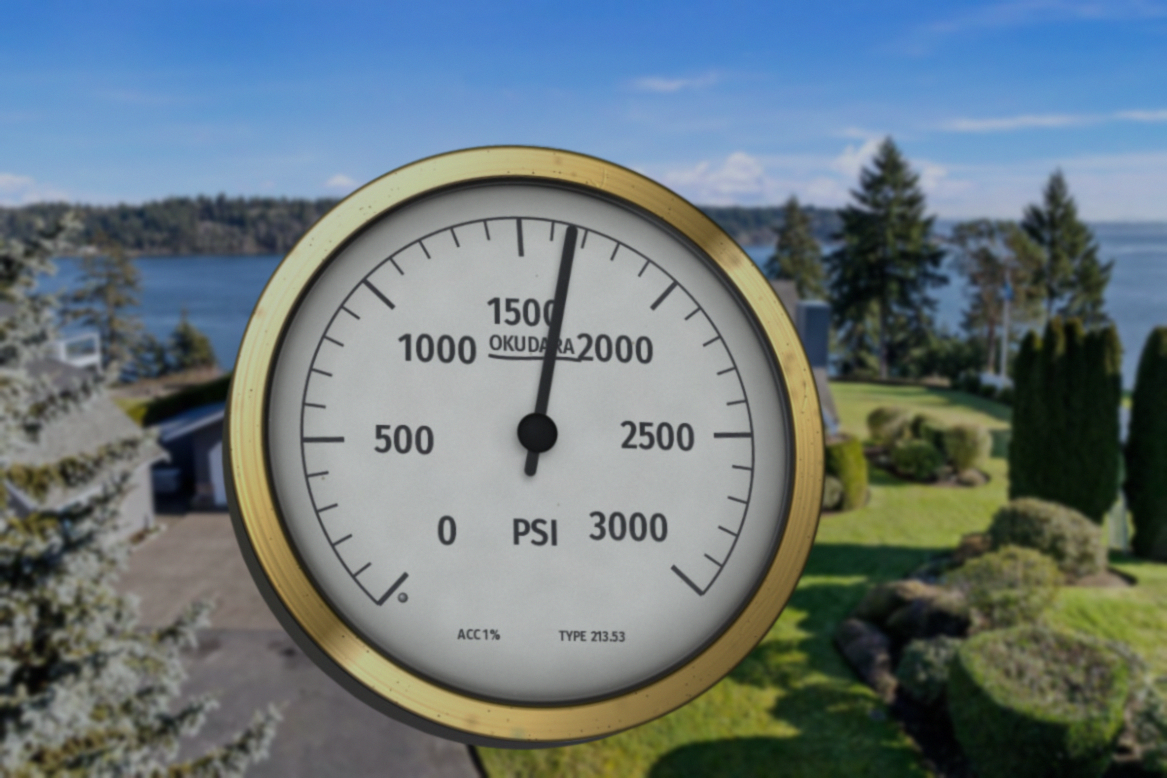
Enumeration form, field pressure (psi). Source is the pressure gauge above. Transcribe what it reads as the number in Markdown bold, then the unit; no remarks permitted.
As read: **1650** psi
